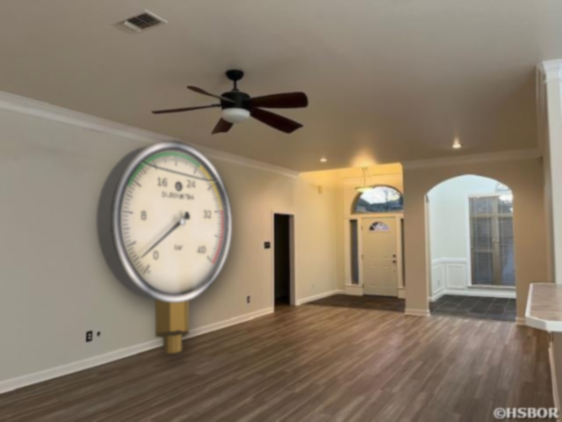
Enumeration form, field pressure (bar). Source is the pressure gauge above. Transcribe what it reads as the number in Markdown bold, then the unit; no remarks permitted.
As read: **2** bar
